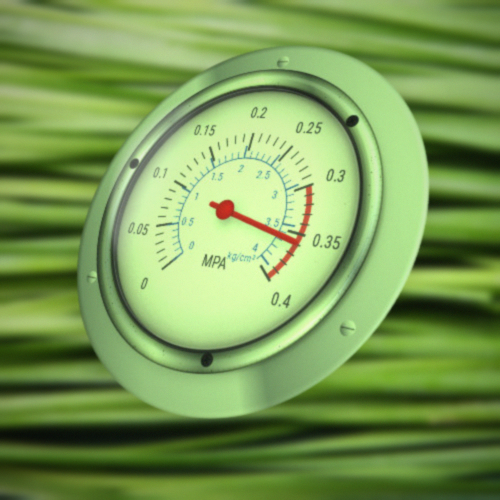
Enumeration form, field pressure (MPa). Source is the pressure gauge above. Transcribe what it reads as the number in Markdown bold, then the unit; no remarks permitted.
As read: **0.36** MPa
